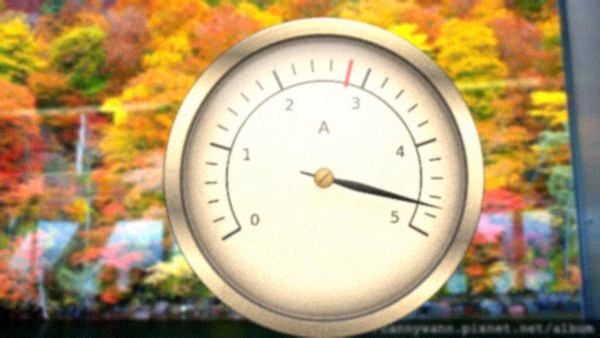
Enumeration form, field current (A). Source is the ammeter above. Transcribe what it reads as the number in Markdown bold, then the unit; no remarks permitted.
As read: **4.7** A
